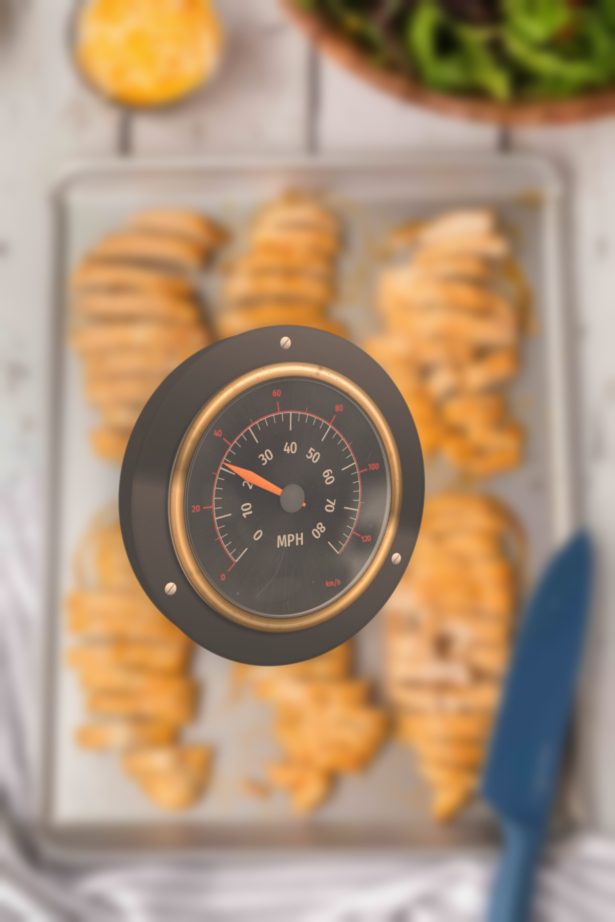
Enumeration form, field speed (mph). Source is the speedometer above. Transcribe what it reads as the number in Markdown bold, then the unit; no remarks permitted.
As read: **21** mph
